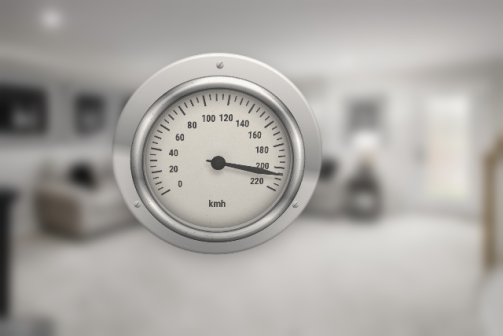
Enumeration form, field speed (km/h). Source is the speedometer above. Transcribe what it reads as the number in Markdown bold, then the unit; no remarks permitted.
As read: **205** km/h
